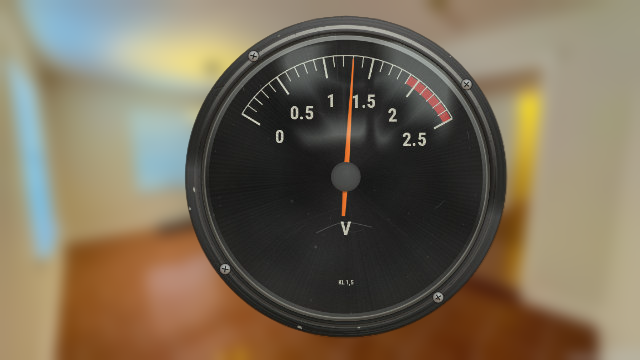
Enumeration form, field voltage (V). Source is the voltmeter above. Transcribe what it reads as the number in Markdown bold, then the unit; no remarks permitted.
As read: **1.3** V
